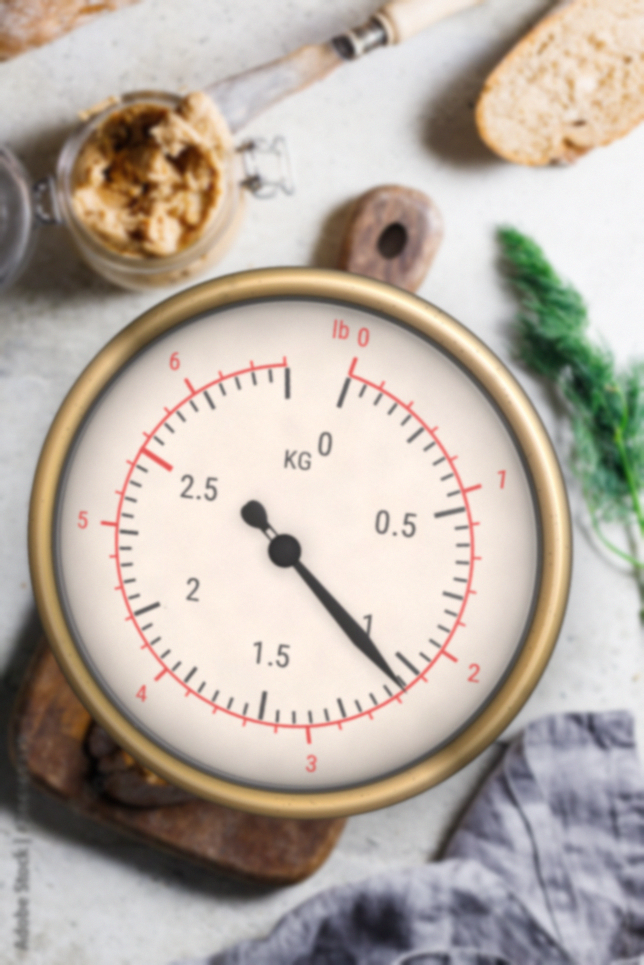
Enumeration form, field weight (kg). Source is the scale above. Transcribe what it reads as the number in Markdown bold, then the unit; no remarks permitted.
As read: **1.05** kg
